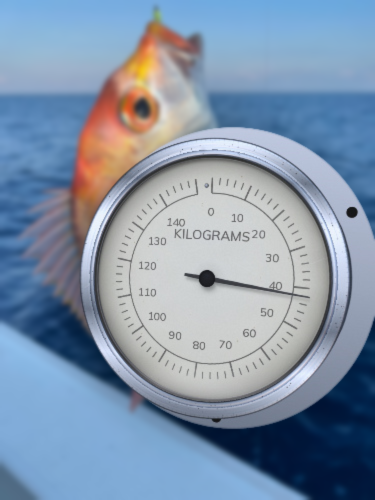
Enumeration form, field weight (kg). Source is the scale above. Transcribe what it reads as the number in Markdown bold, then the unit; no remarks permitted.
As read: **42** kg
